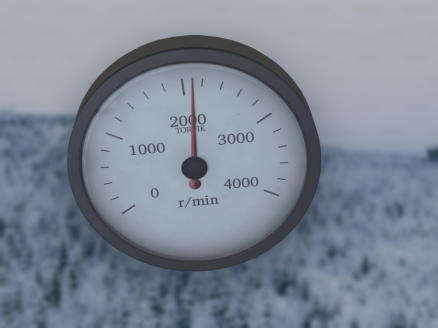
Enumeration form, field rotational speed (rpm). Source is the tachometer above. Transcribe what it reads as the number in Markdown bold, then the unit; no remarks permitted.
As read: **2100** rpm
